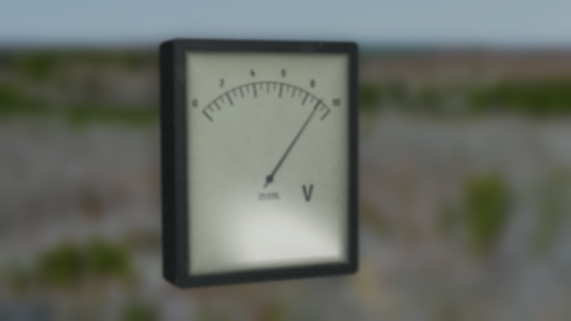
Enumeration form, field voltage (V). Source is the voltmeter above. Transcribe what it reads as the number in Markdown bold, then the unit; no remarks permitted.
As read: **9** V
